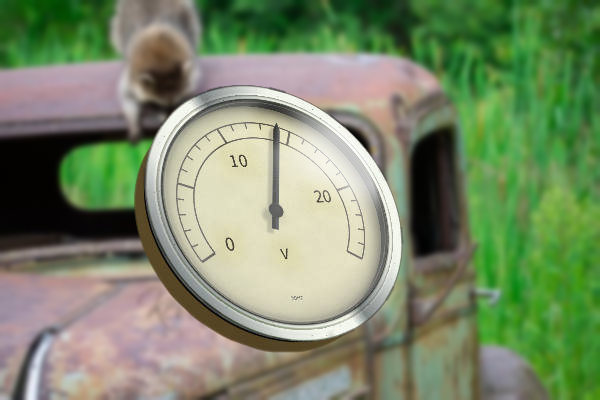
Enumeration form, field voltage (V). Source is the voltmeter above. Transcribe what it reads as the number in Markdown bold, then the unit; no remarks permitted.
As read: **14** V
